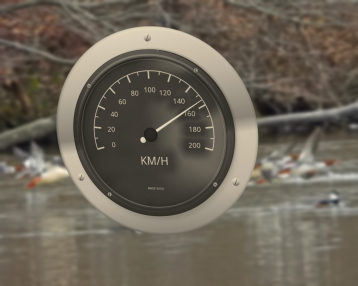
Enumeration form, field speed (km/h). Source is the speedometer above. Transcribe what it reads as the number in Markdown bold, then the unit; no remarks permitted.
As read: **155** km/h
